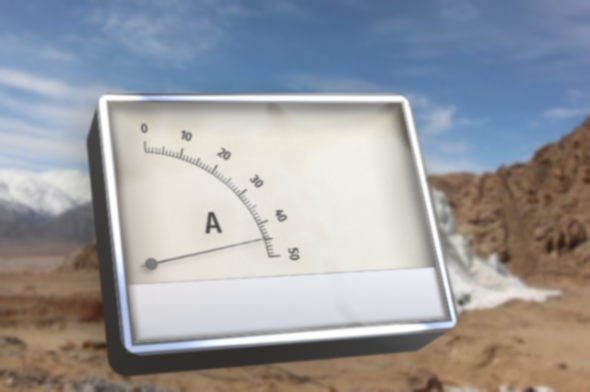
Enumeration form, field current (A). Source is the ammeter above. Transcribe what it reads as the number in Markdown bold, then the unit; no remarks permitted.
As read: **45** A
